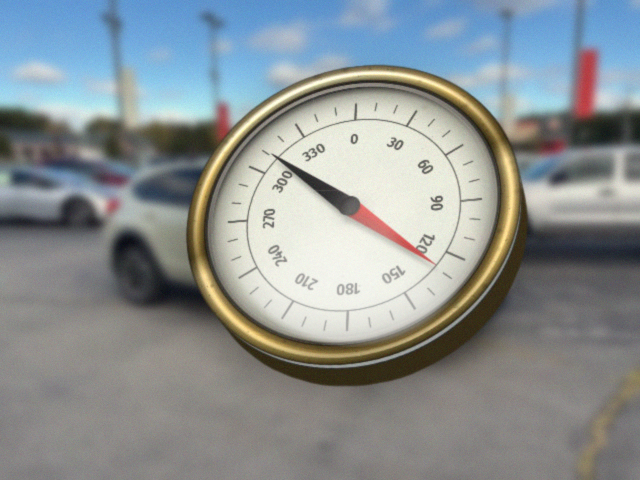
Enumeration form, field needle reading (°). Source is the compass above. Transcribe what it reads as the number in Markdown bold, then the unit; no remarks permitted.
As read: **130** °
